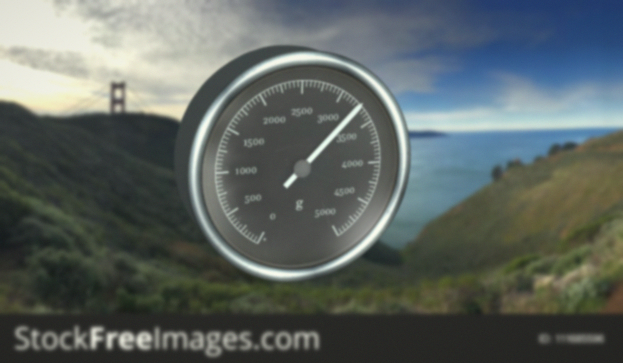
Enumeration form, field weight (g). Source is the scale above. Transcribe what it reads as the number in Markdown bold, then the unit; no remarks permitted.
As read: **3250** g
